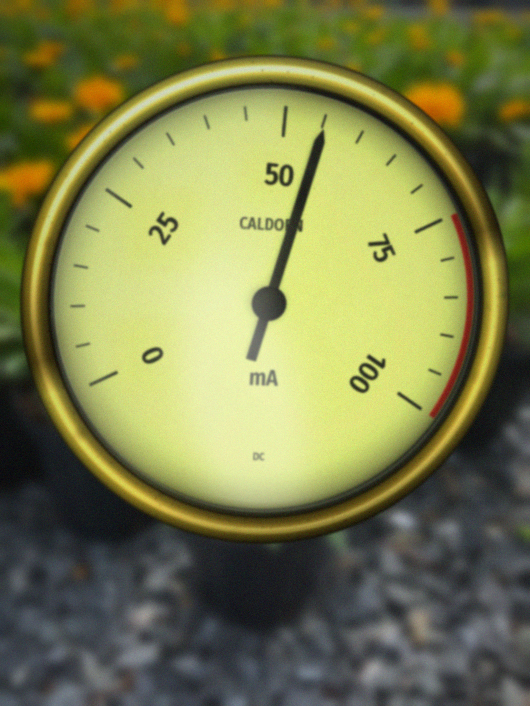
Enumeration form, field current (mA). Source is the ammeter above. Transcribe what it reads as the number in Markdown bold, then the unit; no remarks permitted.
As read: **55** mA
